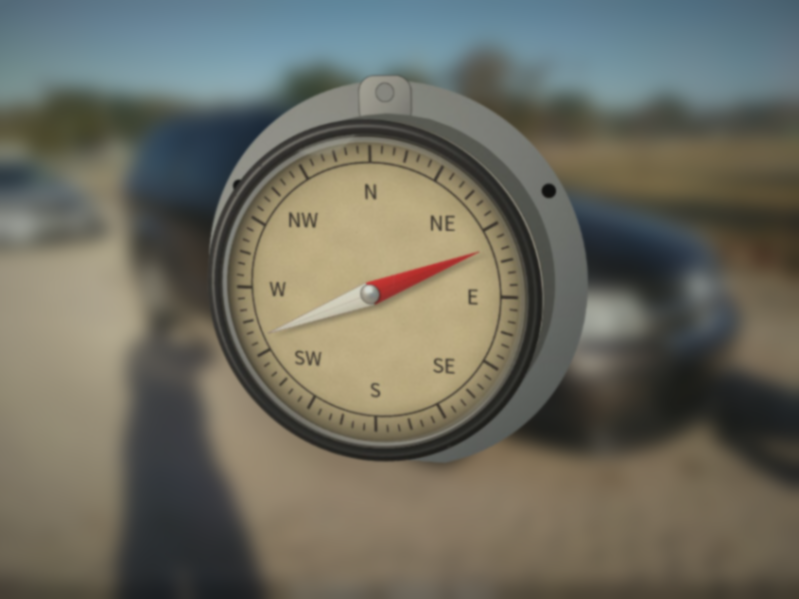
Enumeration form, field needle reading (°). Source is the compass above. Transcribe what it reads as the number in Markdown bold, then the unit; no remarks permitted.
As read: **67.5** °
